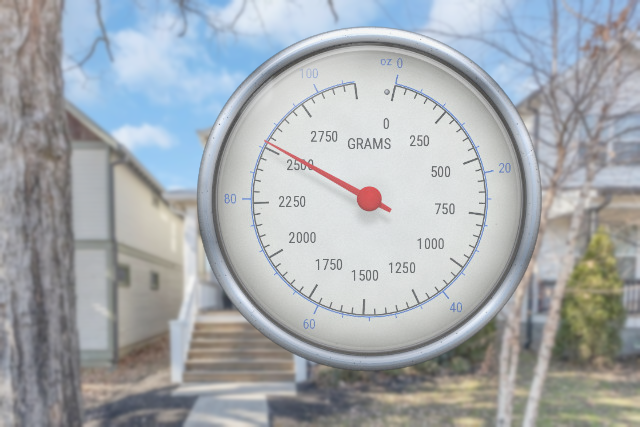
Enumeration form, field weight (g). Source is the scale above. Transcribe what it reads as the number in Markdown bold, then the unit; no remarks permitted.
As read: **2525** g
